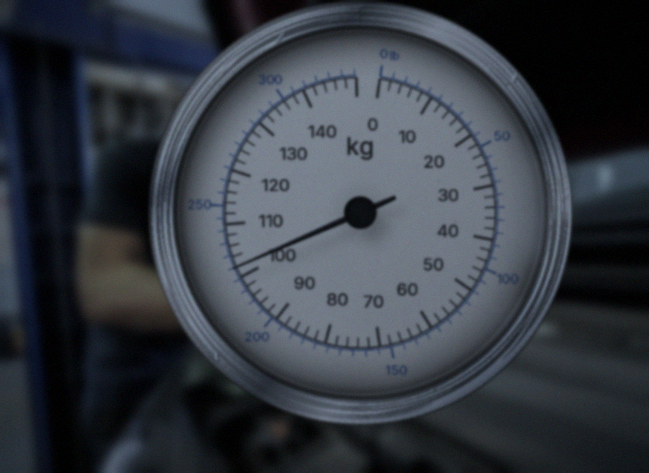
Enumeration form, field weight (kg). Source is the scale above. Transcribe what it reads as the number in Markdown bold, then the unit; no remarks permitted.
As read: **102** kg
